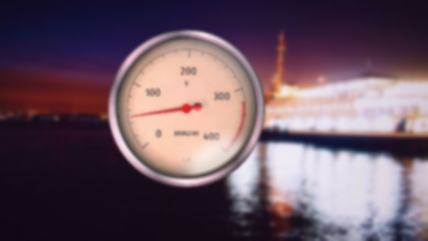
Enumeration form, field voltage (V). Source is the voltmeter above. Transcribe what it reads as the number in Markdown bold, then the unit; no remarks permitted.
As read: **50** V
